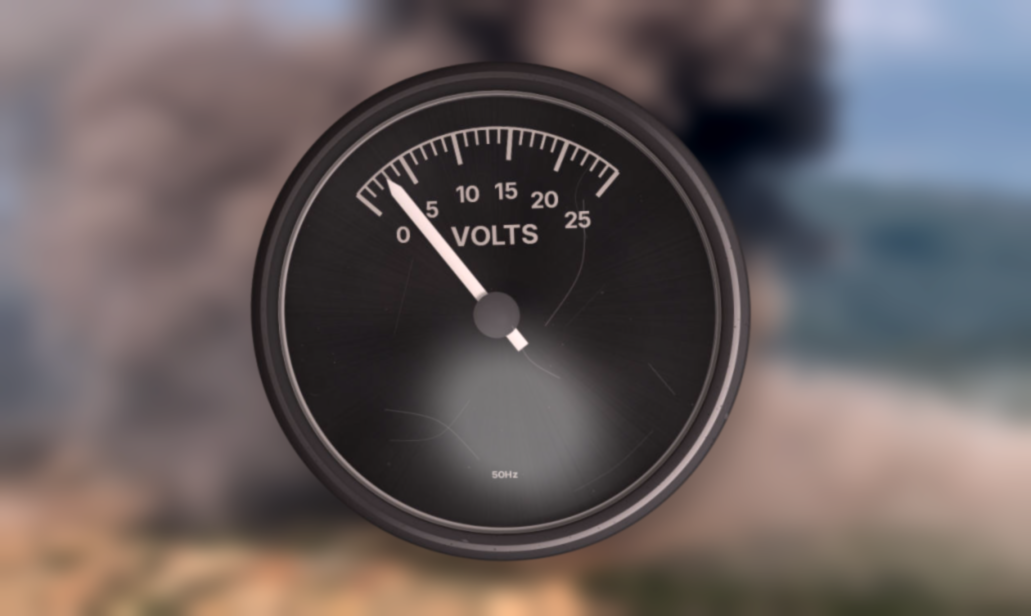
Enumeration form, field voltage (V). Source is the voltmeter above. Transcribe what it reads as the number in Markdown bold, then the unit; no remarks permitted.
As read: **3** V
